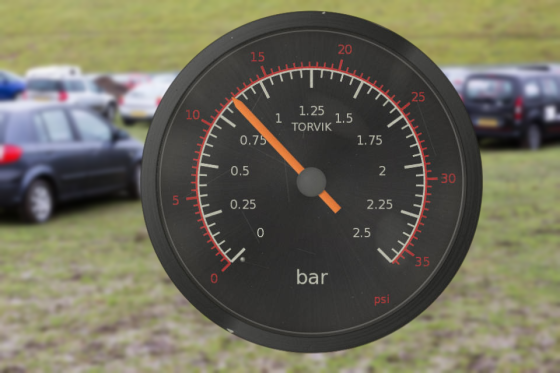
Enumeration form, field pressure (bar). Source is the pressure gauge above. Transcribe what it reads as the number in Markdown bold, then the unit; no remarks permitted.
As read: **0.85** bar
